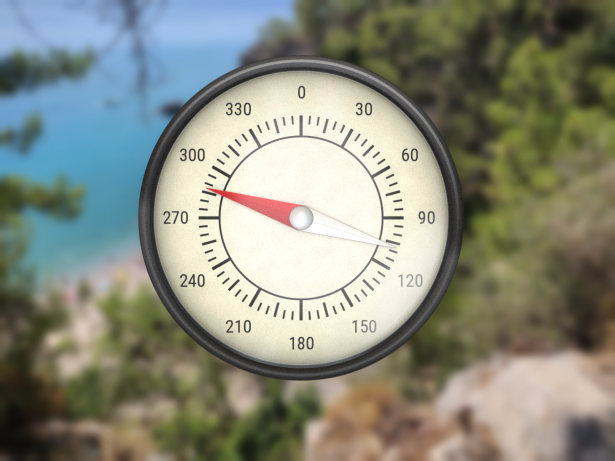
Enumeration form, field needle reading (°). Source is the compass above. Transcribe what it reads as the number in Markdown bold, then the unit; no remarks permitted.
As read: **287.5** °
